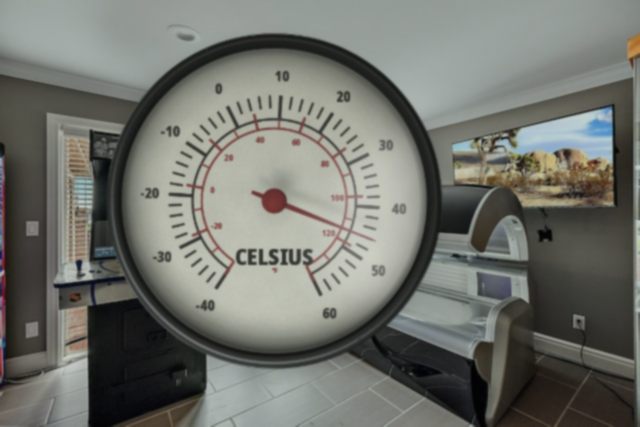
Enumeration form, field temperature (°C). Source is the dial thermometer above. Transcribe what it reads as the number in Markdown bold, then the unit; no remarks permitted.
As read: **46** °C
